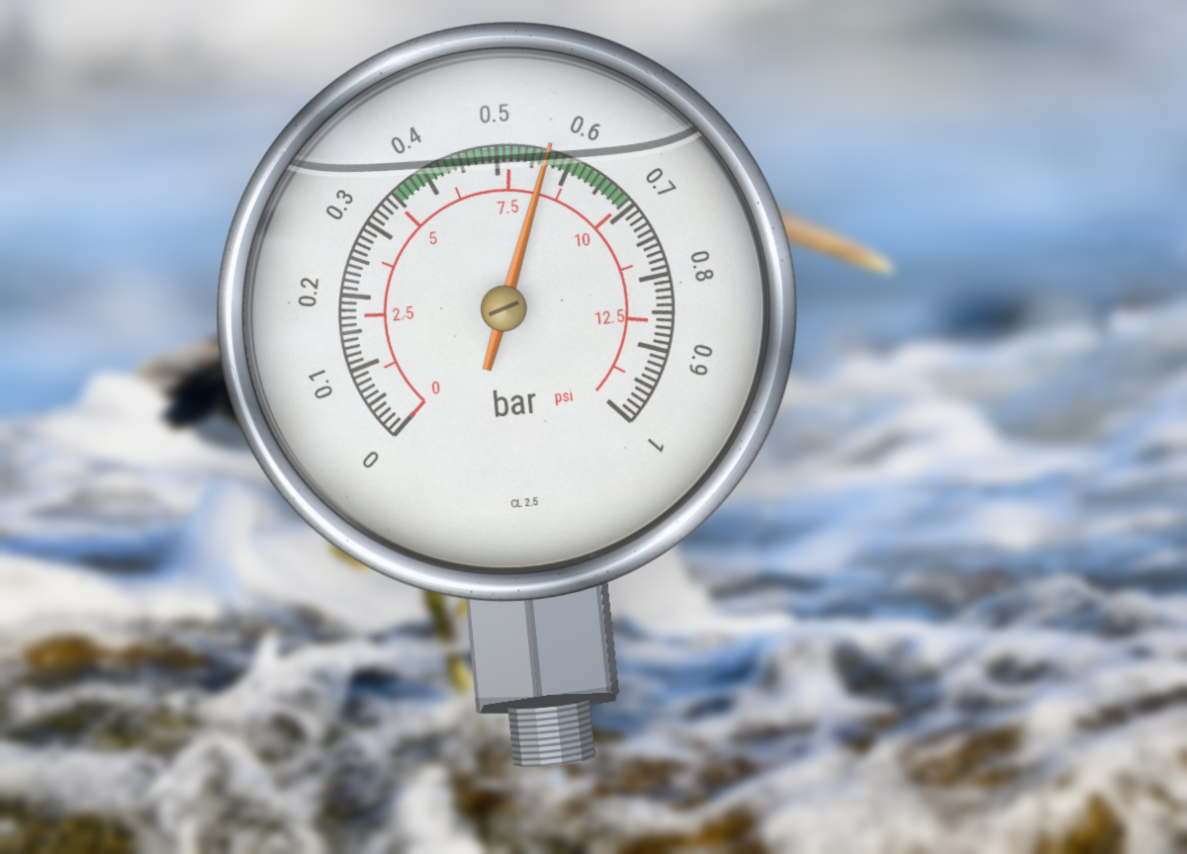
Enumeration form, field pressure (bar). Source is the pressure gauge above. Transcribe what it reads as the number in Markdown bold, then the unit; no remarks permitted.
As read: **0.57** bar
